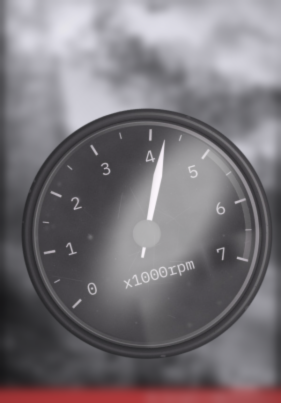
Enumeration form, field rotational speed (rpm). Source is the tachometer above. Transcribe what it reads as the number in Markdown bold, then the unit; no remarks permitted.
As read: **4250** rpm
